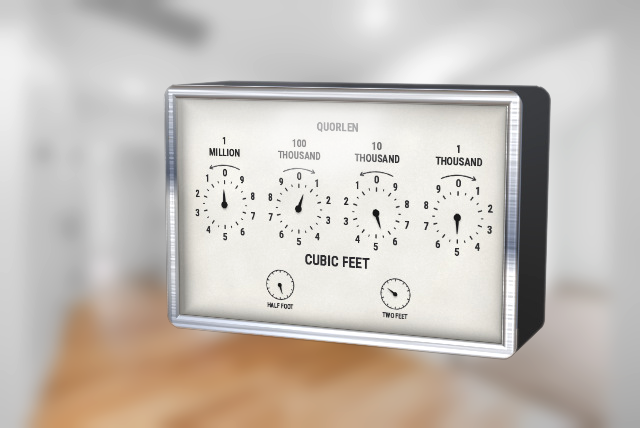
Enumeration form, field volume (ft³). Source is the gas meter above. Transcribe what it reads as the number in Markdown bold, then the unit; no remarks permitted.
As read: **5500** ft³
